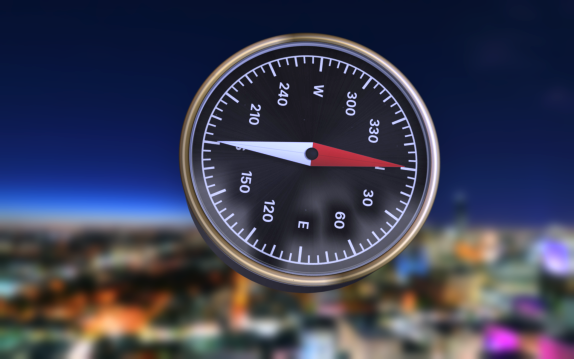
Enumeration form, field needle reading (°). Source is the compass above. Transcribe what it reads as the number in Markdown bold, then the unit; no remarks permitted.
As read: **0** °
